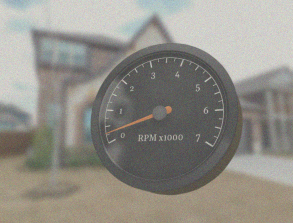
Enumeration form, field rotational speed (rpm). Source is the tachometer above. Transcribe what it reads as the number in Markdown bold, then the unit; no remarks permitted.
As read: **250** rpm
